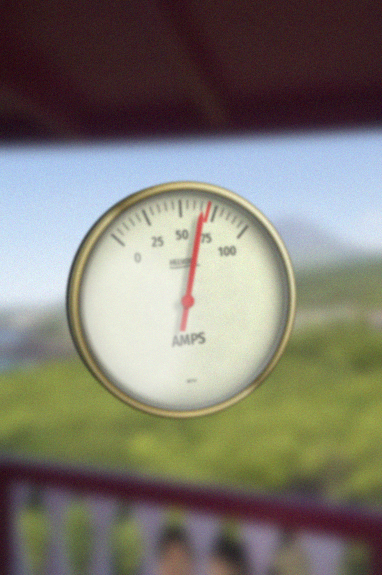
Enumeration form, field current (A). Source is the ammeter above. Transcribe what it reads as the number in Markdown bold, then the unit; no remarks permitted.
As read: **65** A
